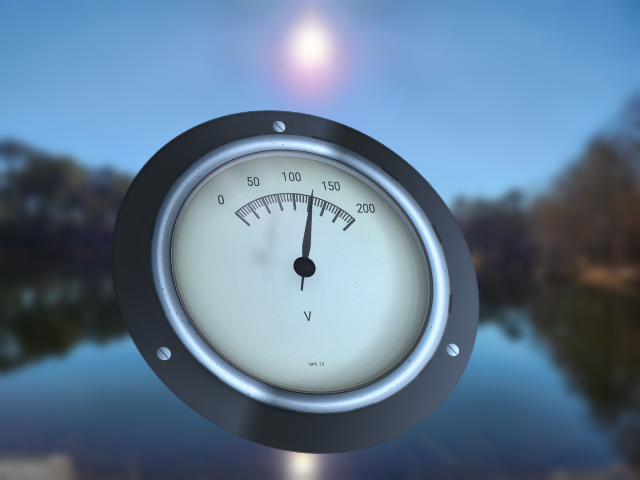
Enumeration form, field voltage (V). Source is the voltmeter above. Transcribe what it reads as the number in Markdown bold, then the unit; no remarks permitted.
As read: **125** V
